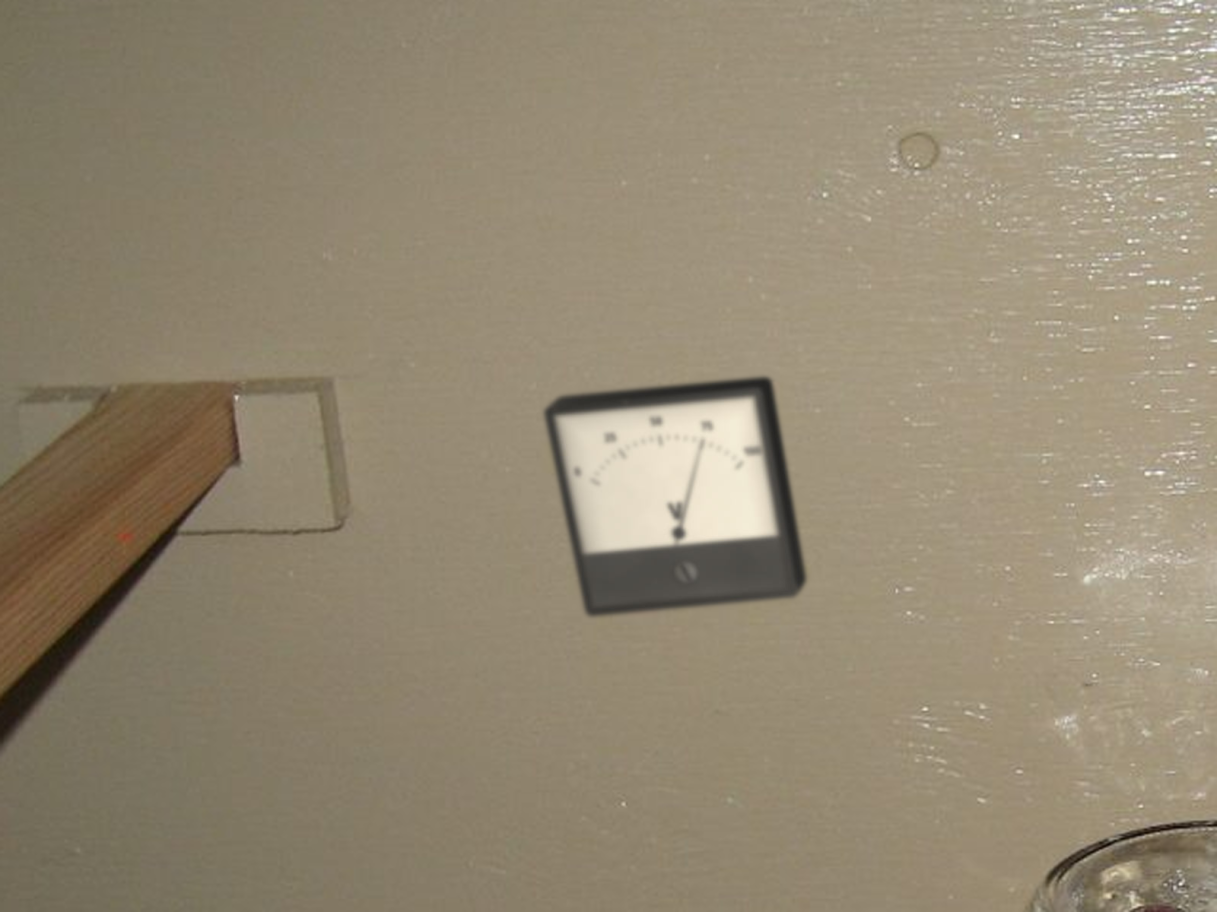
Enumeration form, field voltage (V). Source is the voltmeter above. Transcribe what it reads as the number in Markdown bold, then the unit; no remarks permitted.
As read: **75** V
